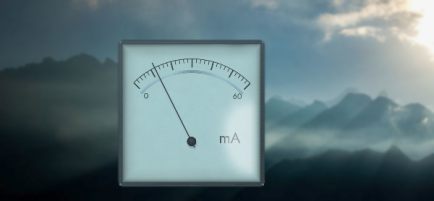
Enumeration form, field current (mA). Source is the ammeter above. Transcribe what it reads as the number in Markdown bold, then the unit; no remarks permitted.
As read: **12** mA
